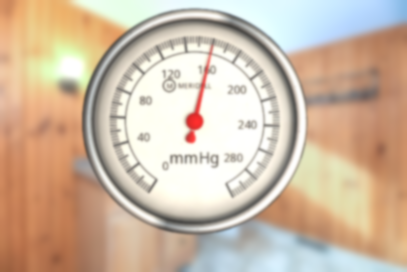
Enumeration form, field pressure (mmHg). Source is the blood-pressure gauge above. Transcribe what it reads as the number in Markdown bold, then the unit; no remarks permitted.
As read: **160** mmHg
